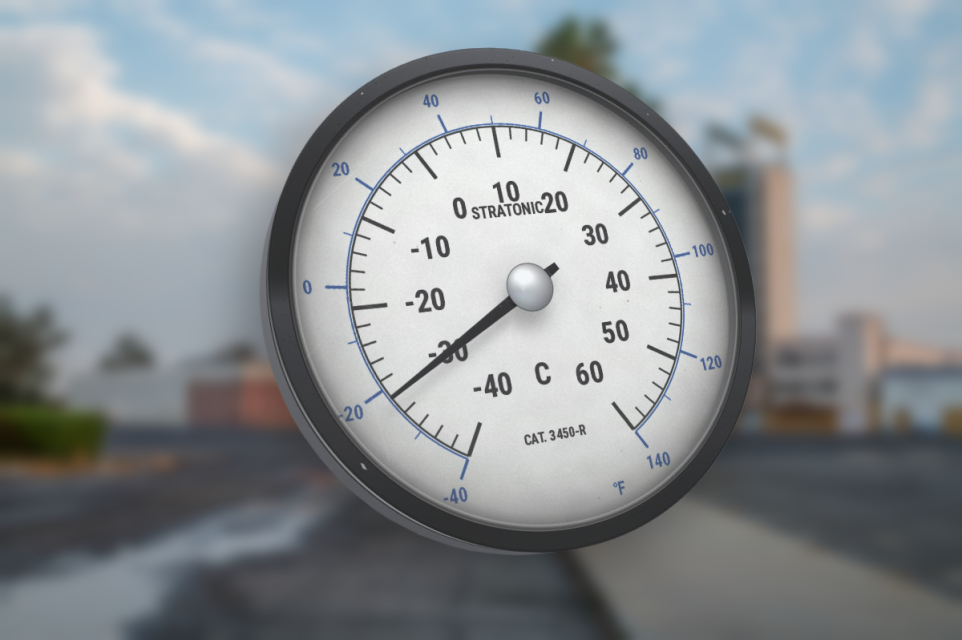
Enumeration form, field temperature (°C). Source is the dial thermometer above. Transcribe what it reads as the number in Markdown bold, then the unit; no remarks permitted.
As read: **-30** °C
